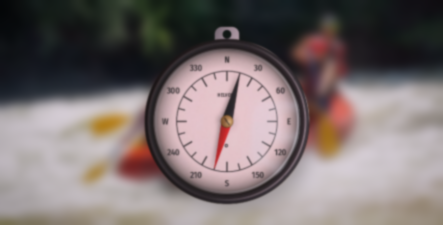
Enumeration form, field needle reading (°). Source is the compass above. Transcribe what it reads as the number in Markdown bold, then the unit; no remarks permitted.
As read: **195** °
